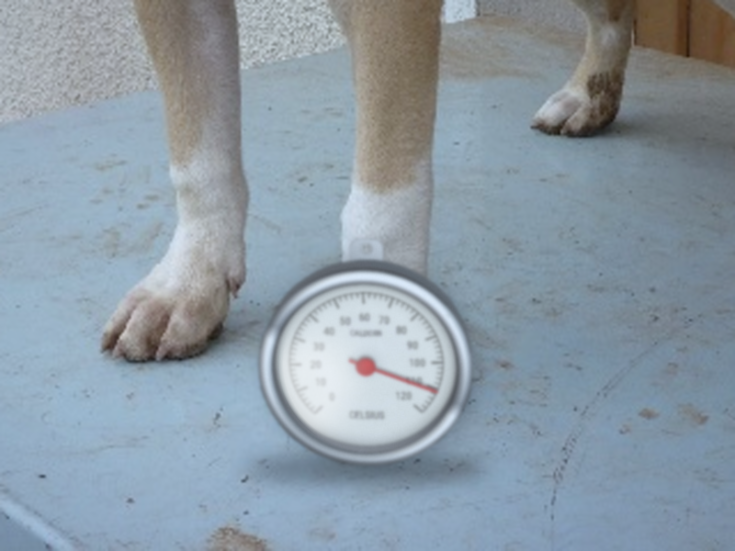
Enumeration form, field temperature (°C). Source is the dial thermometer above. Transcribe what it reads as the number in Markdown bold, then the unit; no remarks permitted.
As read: **110** °C
